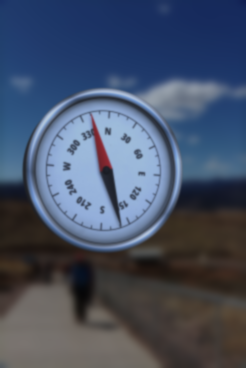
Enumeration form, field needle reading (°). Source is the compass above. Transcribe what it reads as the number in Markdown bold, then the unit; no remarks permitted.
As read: **340** °
